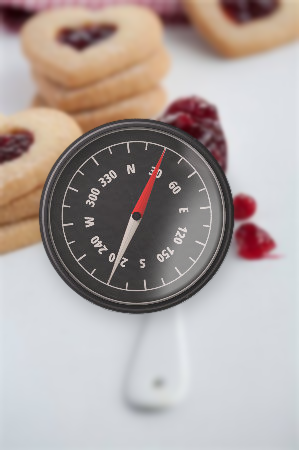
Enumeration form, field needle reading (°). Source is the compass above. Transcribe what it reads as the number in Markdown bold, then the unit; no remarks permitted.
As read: **30** °
